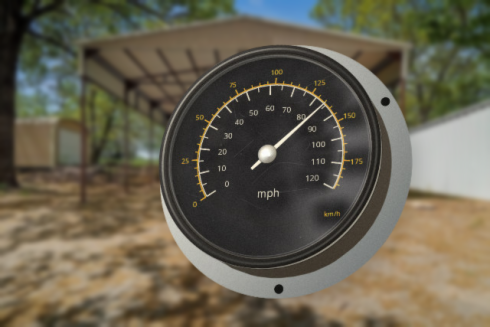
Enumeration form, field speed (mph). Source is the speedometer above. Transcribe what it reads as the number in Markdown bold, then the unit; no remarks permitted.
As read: **85** mph
